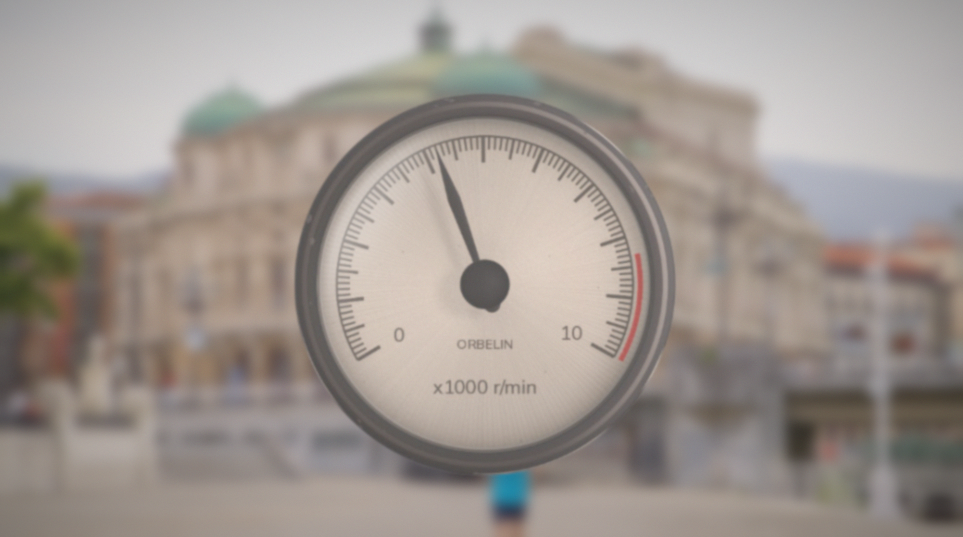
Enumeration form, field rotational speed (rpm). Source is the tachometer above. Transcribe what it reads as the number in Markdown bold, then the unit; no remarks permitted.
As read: **4200** rpm
